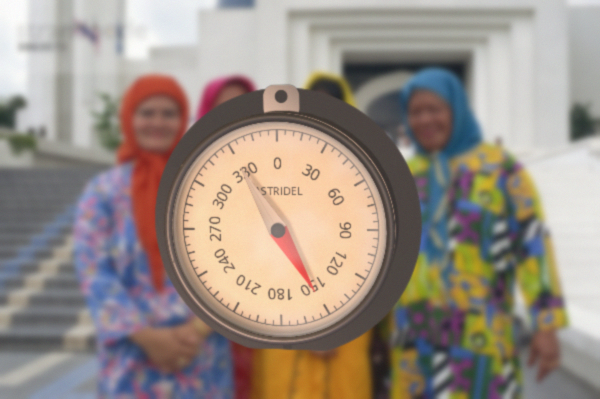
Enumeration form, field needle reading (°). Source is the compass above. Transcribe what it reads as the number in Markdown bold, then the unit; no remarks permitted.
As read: **150** °
